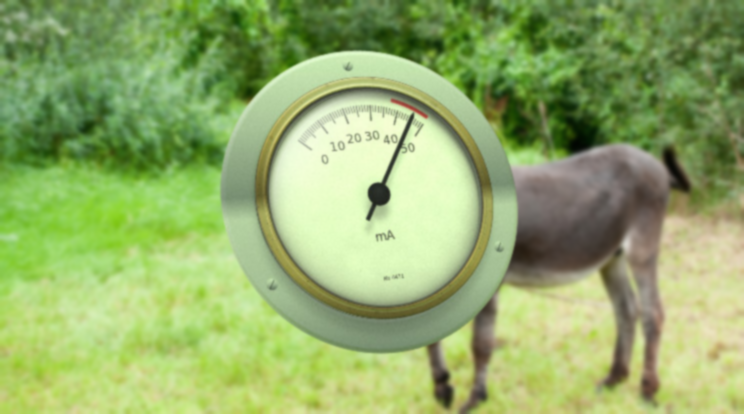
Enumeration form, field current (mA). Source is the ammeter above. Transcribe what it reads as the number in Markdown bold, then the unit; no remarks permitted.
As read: **45** mA
